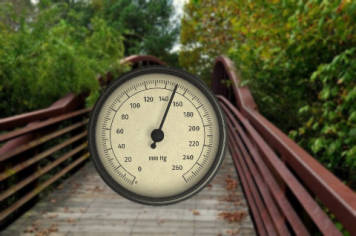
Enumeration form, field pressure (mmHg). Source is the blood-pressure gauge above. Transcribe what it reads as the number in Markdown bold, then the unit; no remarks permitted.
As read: **150** mmHg
